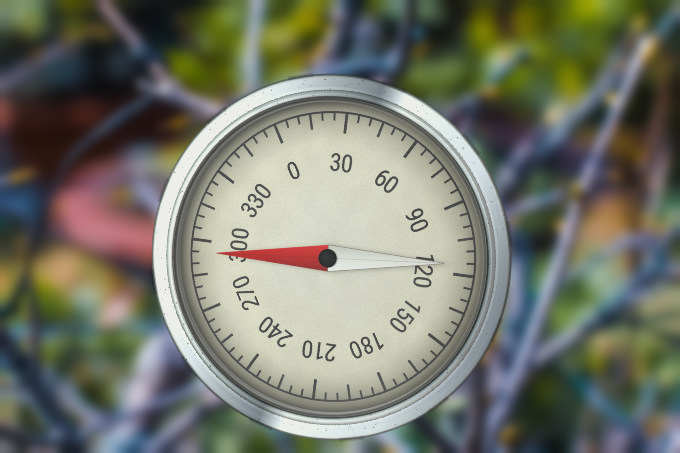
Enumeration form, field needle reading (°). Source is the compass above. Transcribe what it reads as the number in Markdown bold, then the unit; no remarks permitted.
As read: **295** °
